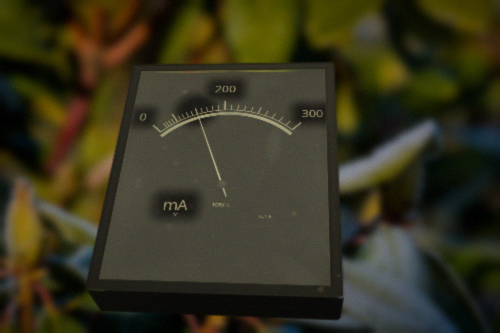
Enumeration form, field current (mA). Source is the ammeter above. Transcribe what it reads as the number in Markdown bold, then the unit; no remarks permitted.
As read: **150** mA
